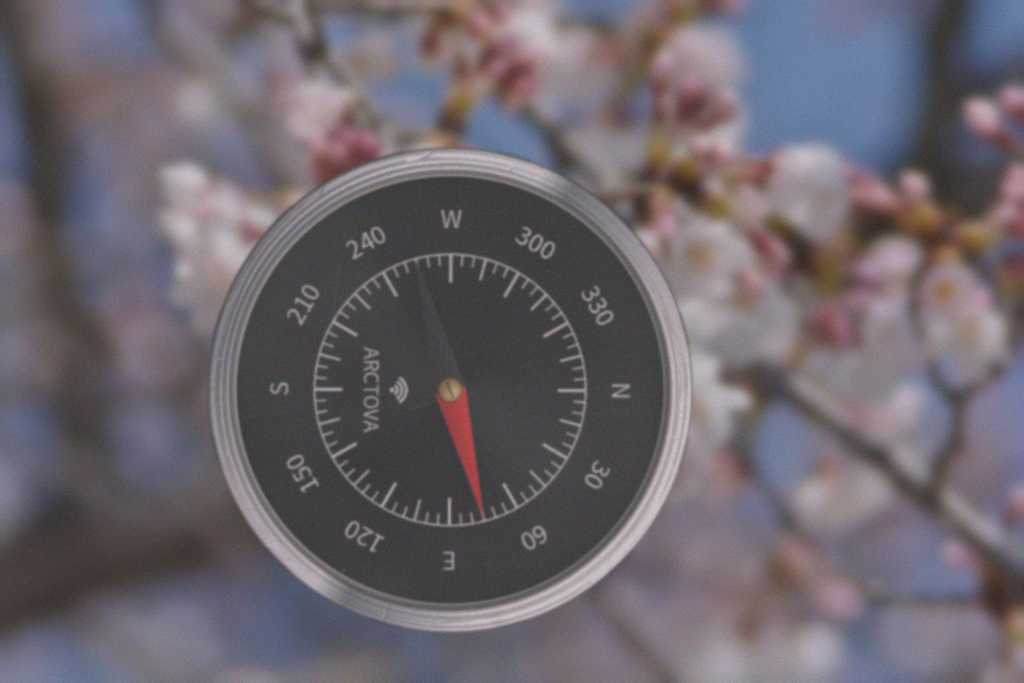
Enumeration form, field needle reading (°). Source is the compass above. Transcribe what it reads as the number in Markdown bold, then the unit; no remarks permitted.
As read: **75** °
